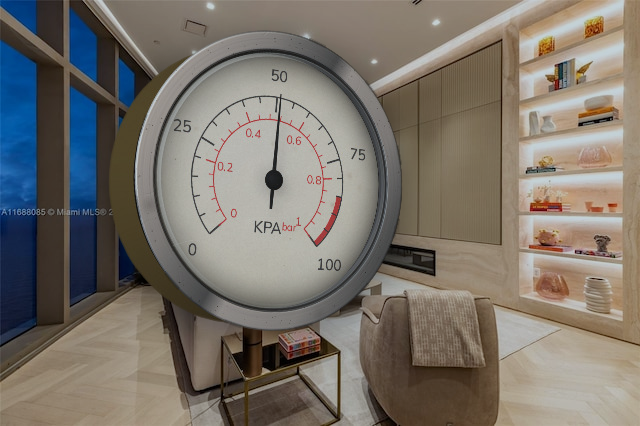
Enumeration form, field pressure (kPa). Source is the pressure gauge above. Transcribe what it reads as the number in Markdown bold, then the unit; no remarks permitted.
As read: **50** kPa
